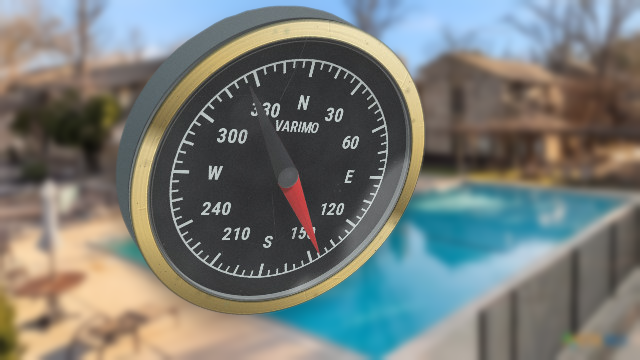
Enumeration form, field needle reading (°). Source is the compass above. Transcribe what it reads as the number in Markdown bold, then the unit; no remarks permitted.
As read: **145** °
